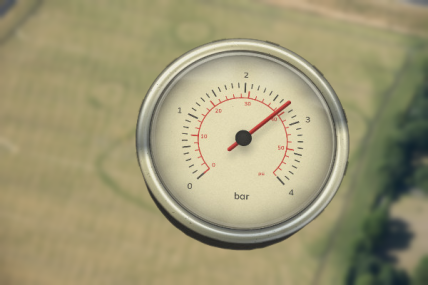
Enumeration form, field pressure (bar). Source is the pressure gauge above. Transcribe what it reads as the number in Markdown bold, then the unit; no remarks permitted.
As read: **2.7** bar
